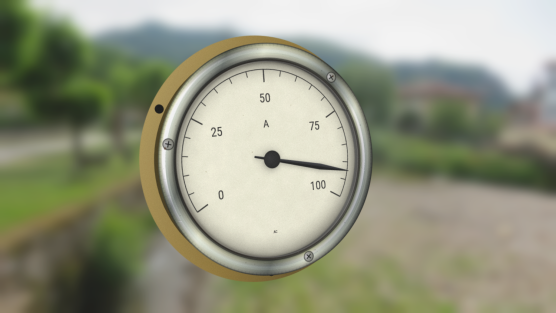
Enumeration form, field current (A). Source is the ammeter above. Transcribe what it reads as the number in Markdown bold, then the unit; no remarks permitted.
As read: **92.5** A
